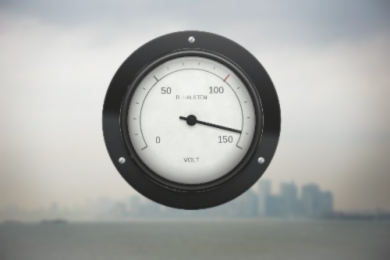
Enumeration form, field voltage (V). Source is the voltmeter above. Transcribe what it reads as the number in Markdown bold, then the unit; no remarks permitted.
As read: **140** V
